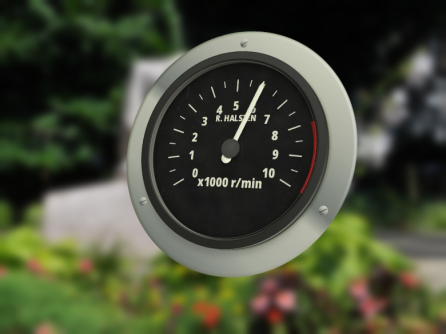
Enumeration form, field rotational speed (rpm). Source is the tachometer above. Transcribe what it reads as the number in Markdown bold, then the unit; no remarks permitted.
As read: **6000** rpm
